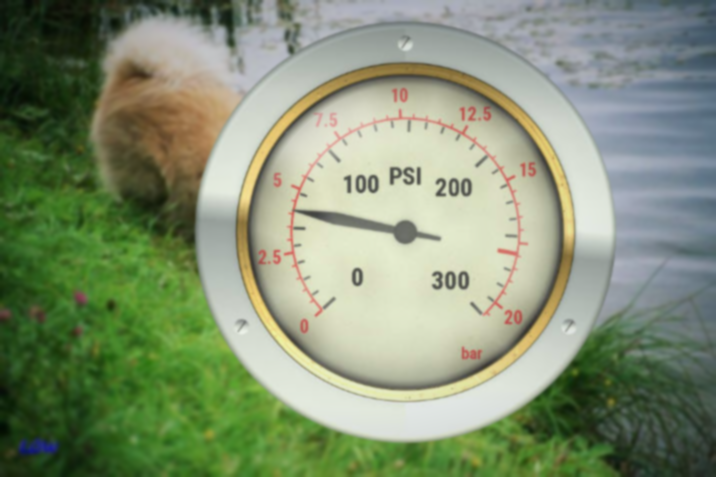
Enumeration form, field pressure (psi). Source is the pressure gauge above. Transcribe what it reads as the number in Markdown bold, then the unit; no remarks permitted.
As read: **60** psi
